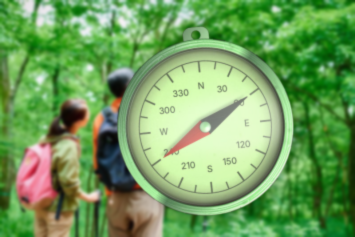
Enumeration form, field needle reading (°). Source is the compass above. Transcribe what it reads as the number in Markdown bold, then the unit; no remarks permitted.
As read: **240** °
